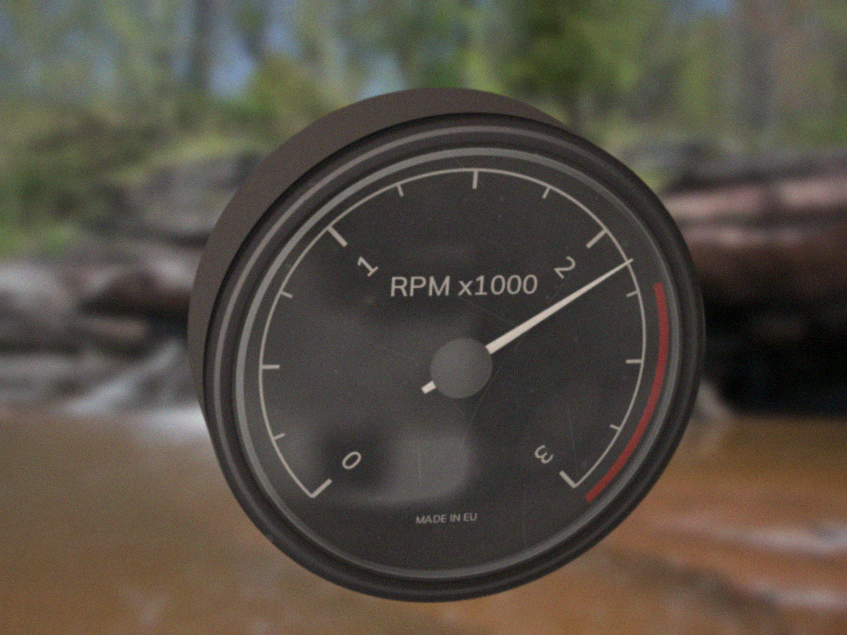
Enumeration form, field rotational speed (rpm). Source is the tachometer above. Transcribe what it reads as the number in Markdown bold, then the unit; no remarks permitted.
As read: **2125** rpm
